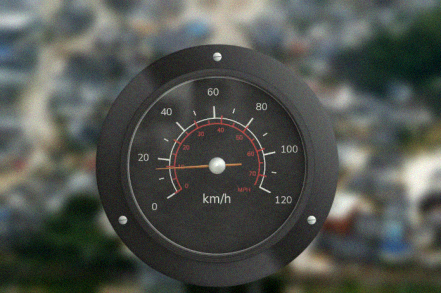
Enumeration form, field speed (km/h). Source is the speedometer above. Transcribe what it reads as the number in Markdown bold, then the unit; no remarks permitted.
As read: **15** km/h
